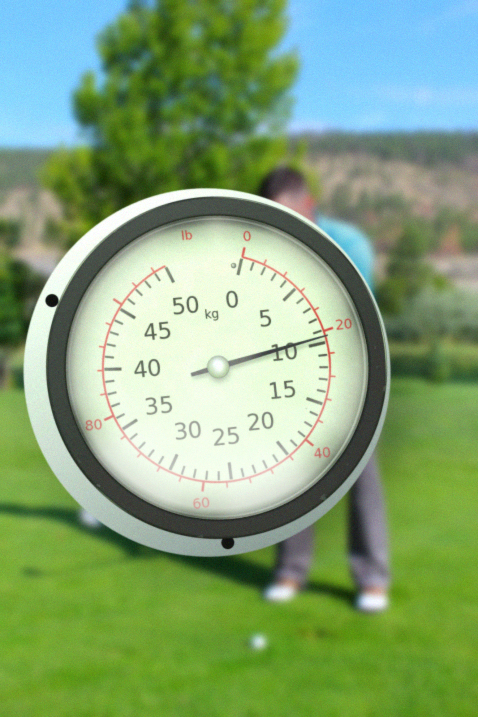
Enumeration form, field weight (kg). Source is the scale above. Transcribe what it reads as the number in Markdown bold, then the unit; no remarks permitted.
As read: **9.5** kg
